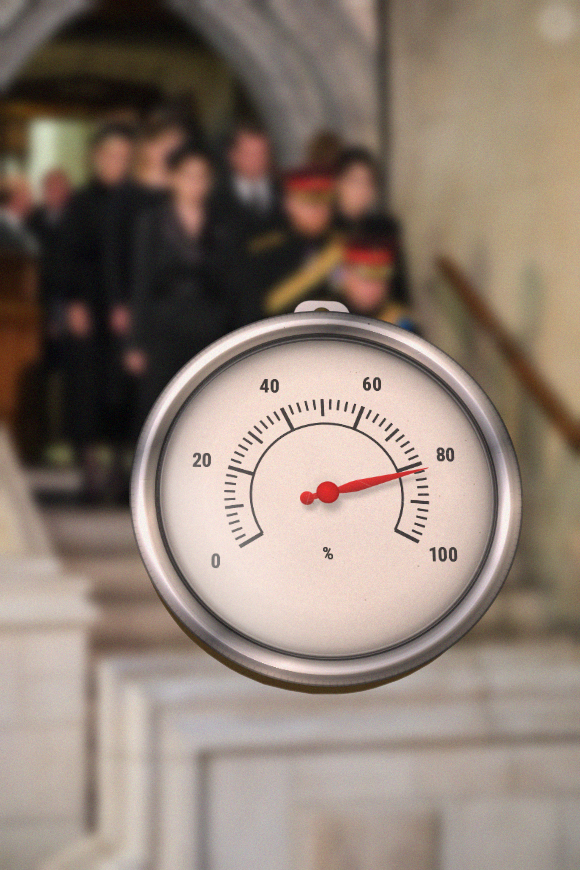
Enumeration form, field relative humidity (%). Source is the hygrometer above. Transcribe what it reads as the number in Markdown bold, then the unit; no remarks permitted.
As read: **82** %
